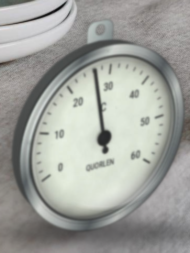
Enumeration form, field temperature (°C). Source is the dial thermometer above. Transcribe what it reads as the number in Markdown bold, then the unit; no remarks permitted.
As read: **26** °C
